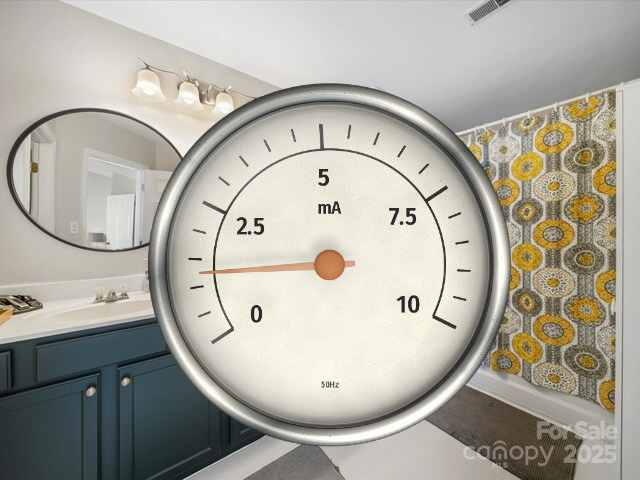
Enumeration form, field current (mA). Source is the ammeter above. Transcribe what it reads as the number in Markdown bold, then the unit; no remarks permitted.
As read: **1.25** mA
